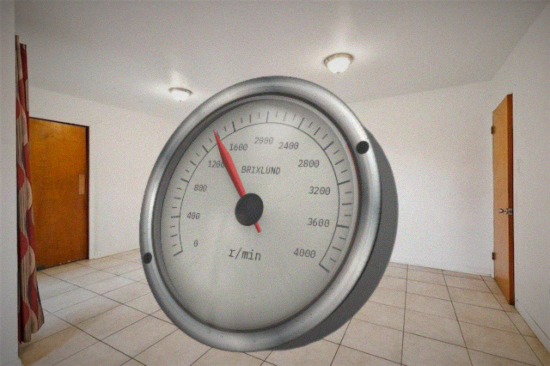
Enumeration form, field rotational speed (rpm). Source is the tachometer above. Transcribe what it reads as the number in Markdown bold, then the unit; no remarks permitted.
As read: **1400** rpm
